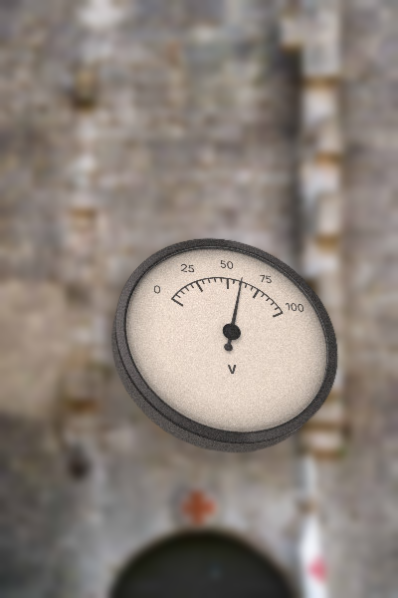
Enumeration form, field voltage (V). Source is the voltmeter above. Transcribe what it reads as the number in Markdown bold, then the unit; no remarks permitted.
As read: **60** V
